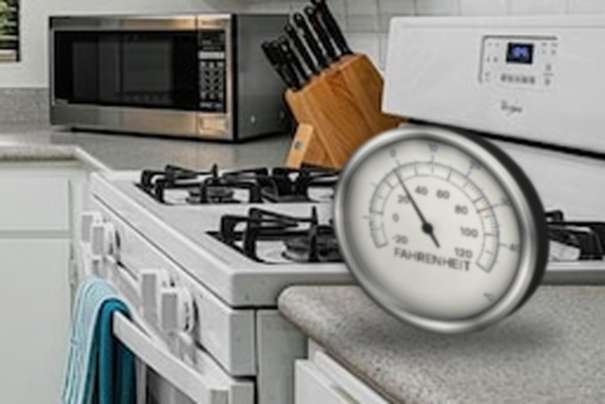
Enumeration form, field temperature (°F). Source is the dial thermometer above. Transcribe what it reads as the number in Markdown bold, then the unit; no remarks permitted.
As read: **30** °F
